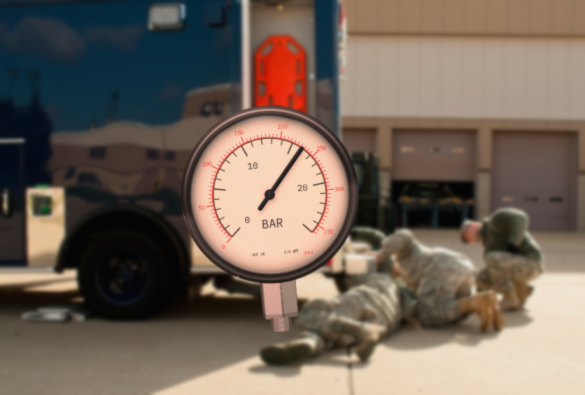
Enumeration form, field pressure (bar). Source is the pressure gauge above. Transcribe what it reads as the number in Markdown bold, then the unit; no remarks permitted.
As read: **16** bar
